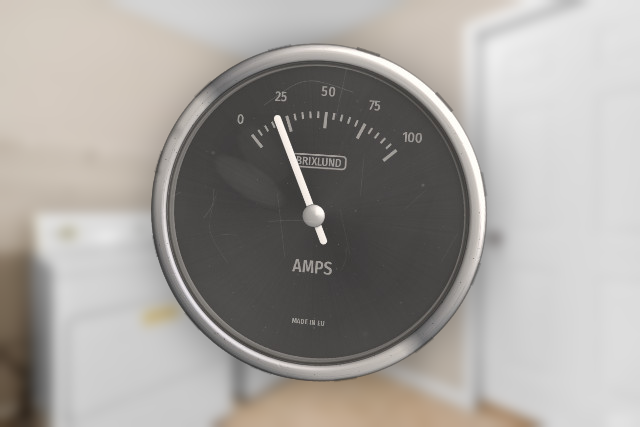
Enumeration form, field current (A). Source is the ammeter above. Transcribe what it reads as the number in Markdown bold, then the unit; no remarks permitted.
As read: **20** A
